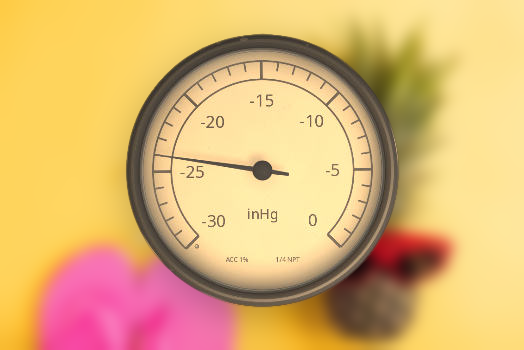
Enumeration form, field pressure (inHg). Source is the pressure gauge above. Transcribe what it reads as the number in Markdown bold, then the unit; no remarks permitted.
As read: **-24** inHg
